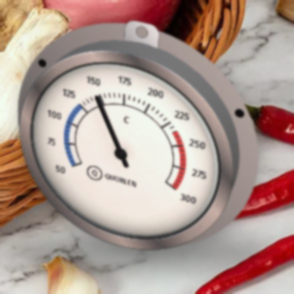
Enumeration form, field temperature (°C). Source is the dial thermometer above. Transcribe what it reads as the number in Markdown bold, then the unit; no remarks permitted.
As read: **150** °C
